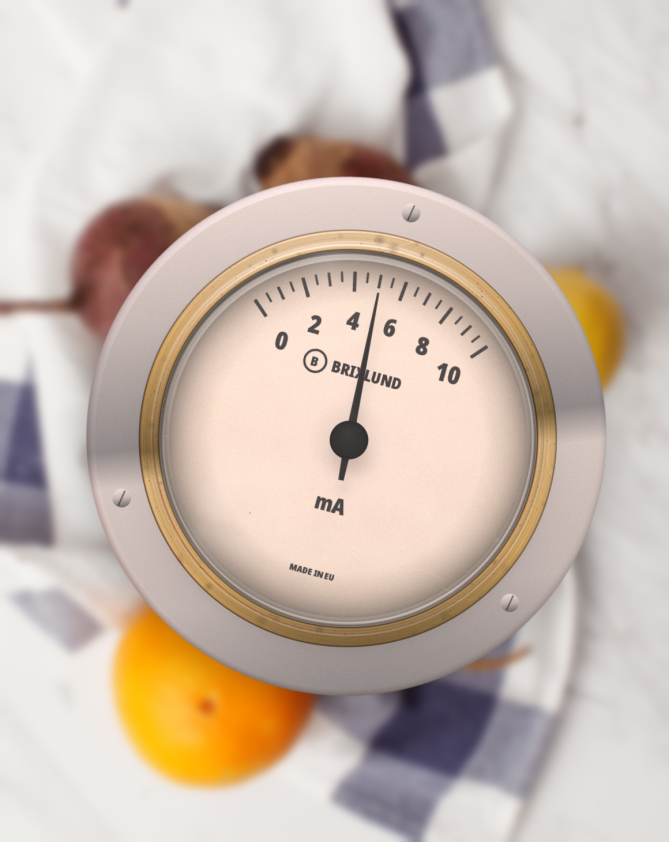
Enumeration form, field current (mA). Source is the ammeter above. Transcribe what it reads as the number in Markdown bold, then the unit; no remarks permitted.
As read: **5** mA
